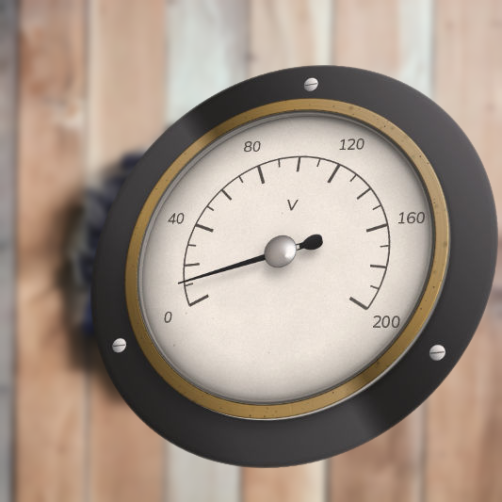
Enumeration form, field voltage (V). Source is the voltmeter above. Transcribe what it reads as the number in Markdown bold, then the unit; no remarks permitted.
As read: **10** V
